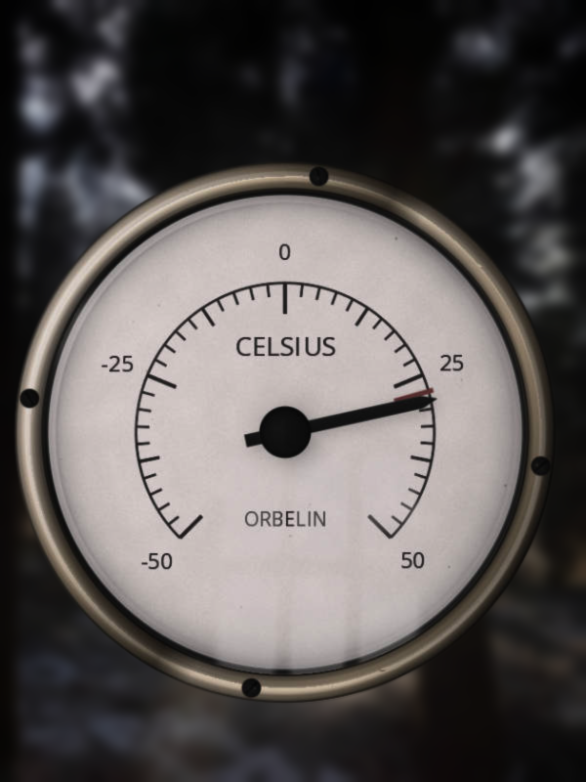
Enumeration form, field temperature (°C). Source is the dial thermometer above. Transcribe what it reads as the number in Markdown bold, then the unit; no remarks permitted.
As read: **28.75** °C
